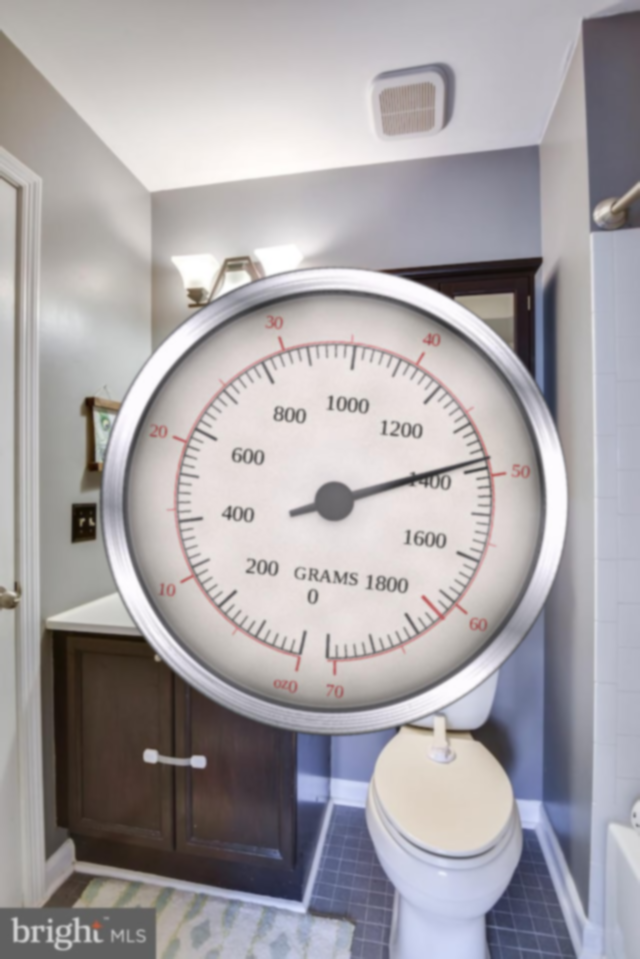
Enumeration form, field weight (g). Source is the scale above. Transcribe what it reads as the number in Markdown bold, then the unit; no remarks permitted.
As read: **1380** g
